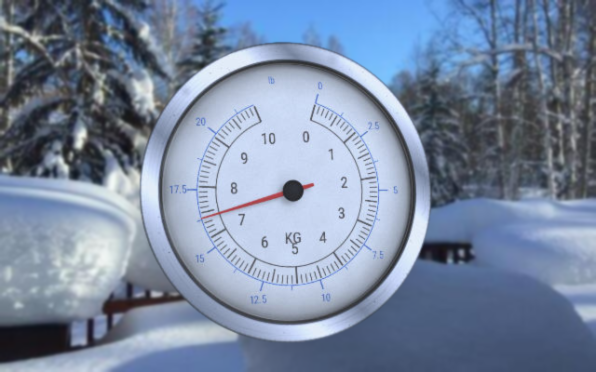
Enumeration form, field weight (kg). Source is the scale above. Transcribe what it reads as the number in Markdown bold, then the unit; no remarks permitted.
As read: **7.4** kg
